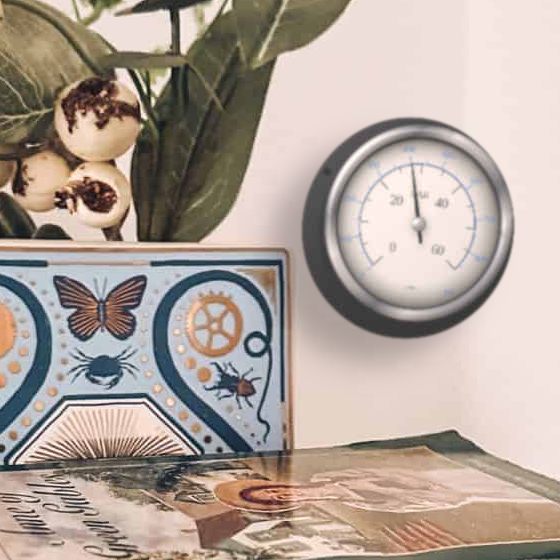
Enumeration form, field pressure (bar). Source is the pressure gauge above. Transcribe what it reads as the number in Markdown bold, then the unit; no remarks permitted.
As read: **27.5** bar
